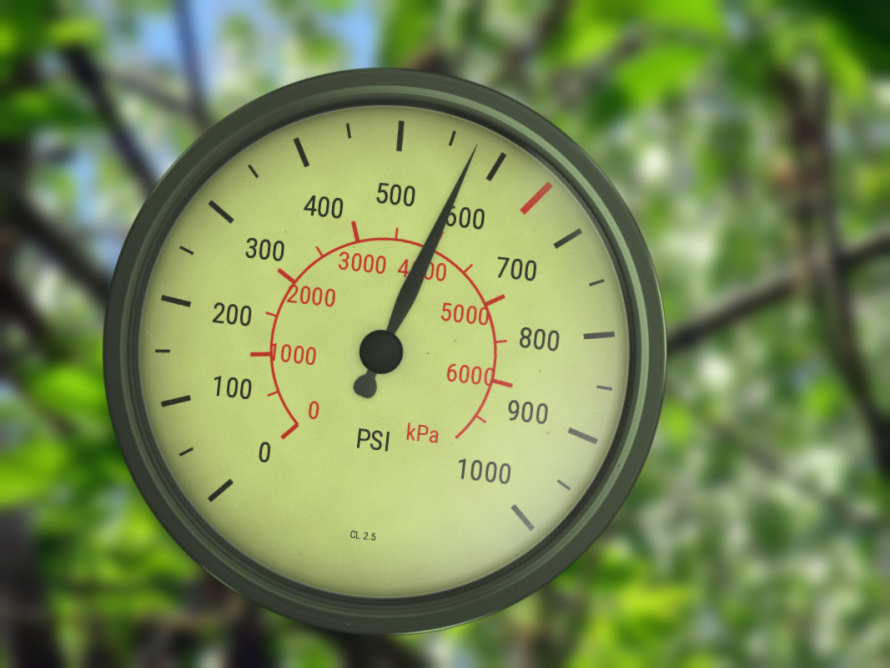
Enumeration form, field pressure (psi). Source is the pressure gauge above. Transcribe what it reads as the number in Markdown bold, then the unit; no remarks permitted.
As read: **575** psi
